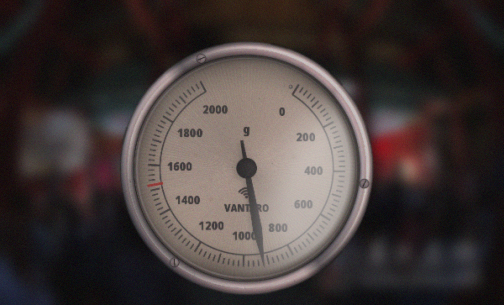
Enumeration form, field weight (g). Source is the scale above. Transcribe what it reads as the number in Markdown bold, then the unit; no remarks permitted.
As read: **920** g
